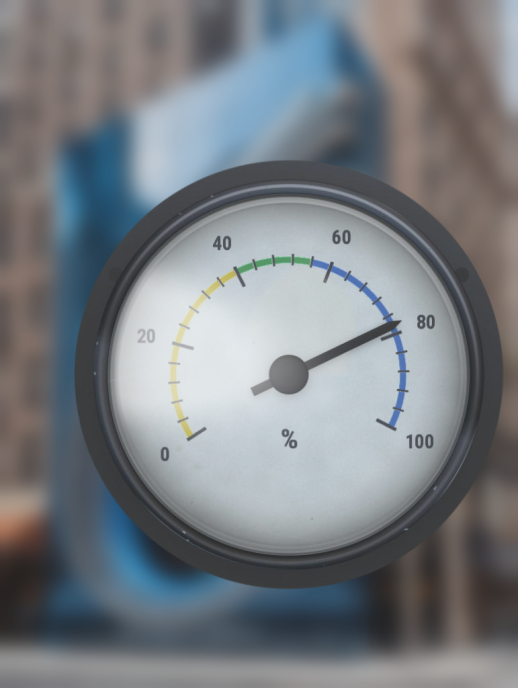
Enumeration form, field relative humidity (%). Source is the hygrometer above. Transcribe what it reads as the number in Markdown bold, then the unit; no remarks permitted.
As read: **78** %
